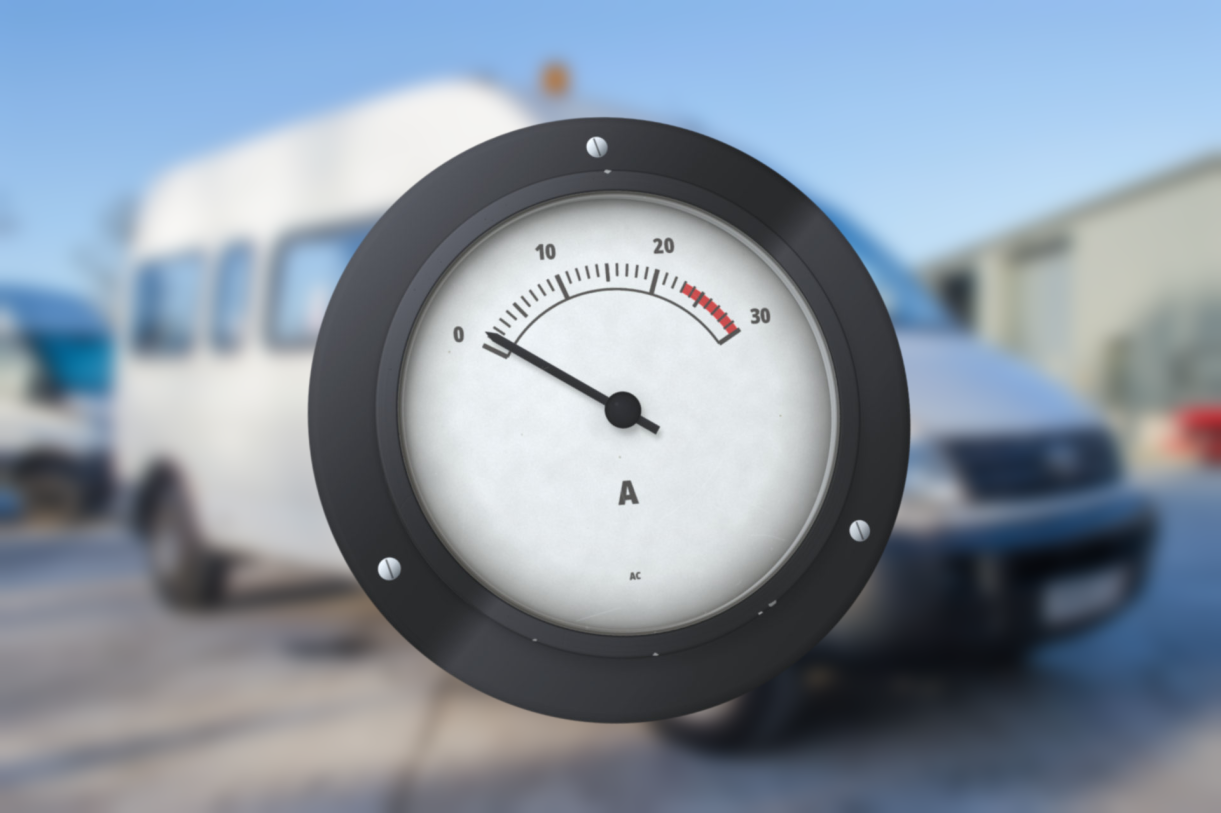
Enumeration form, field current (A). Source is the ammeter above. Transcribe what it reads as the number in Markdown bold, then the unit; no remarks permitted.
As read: **1** A
